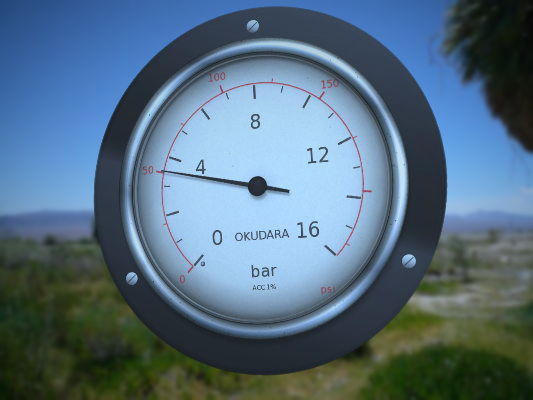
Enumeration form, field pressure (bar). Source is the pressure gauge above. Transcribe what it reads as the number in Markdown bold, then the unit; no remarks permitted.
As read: **3.5** bar
